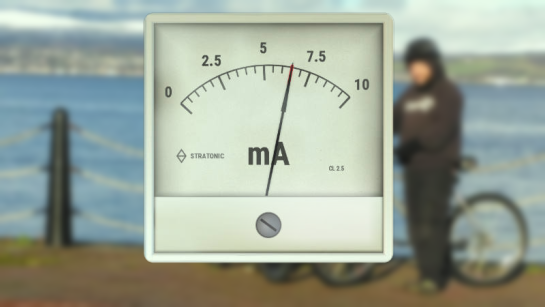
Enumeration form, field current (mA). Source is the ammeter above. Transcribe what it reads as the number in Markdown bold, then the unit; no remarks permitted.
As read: **6.5** mA
